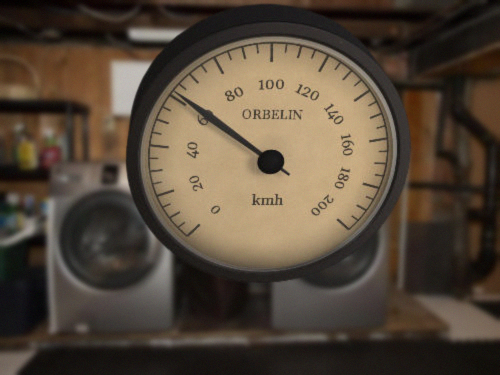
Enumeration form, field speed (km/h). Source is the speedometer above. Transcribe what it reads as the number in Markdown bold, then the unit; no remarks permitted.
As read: **62.5** km/h
